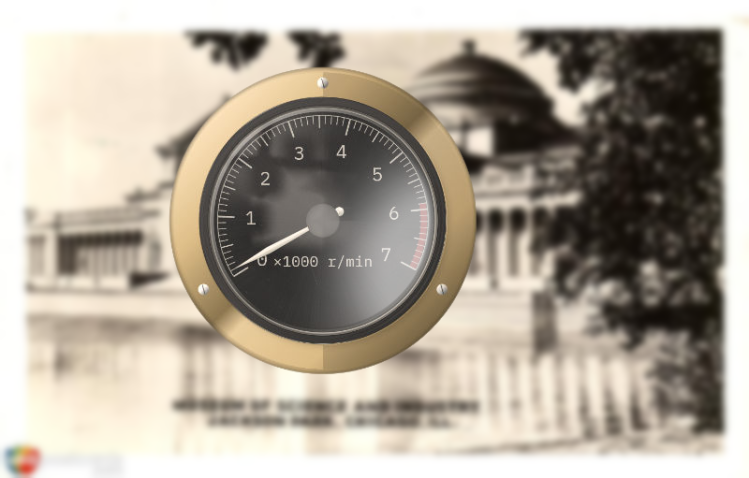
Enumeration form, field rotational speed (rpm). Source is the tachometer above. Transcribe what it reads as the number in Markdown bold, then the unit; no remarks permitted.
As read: **100** rpm
